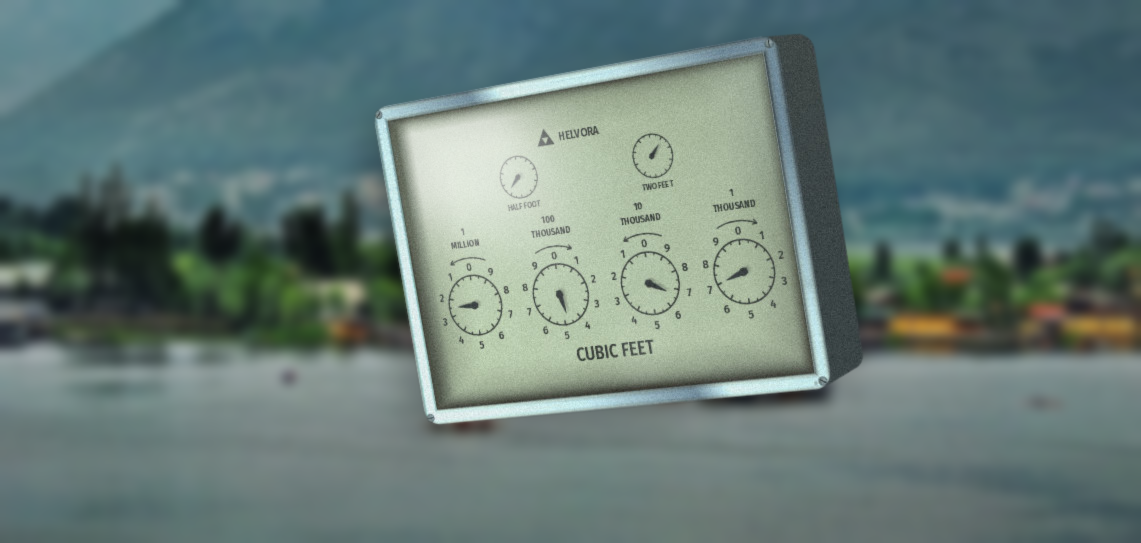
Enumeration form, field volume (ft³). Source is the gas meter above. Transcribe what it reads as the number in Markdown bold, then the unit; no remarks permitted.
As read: **246700** ft³
